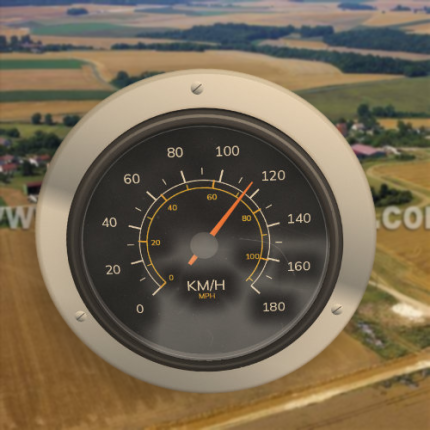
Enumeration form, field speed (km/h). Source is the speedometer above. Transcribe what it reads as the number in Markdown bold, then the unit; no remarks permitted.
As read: **115** km/h
